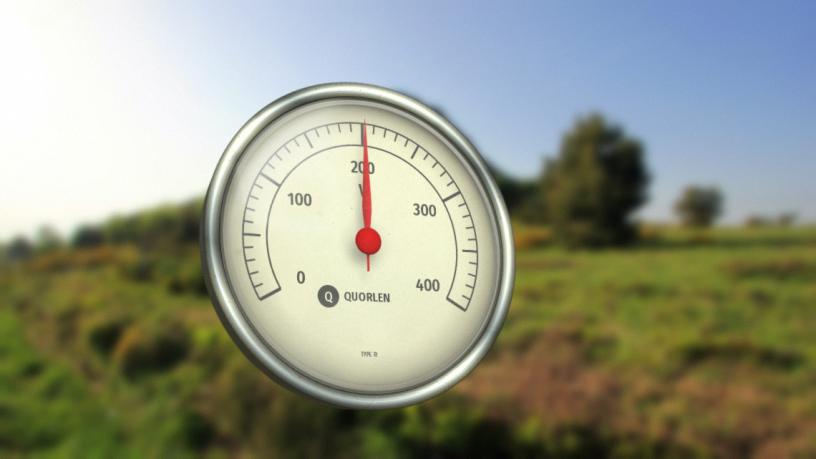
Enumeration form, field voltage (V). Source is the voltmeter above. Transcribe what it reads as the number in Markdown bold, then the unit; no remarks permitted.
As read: **200** V
